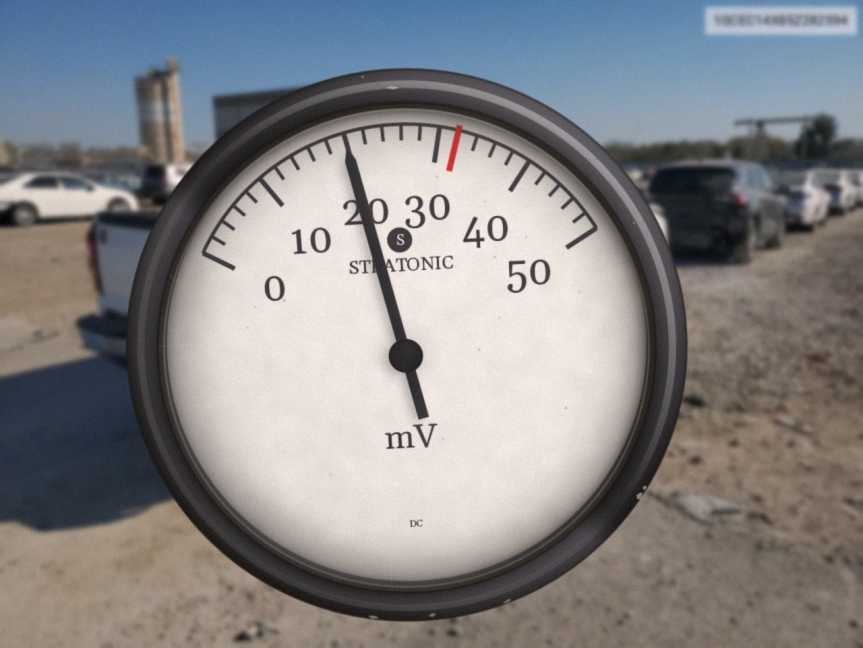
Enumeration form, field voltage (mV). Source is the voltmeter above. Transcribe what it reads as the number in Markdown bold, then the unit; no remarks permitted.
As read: **20** mV
